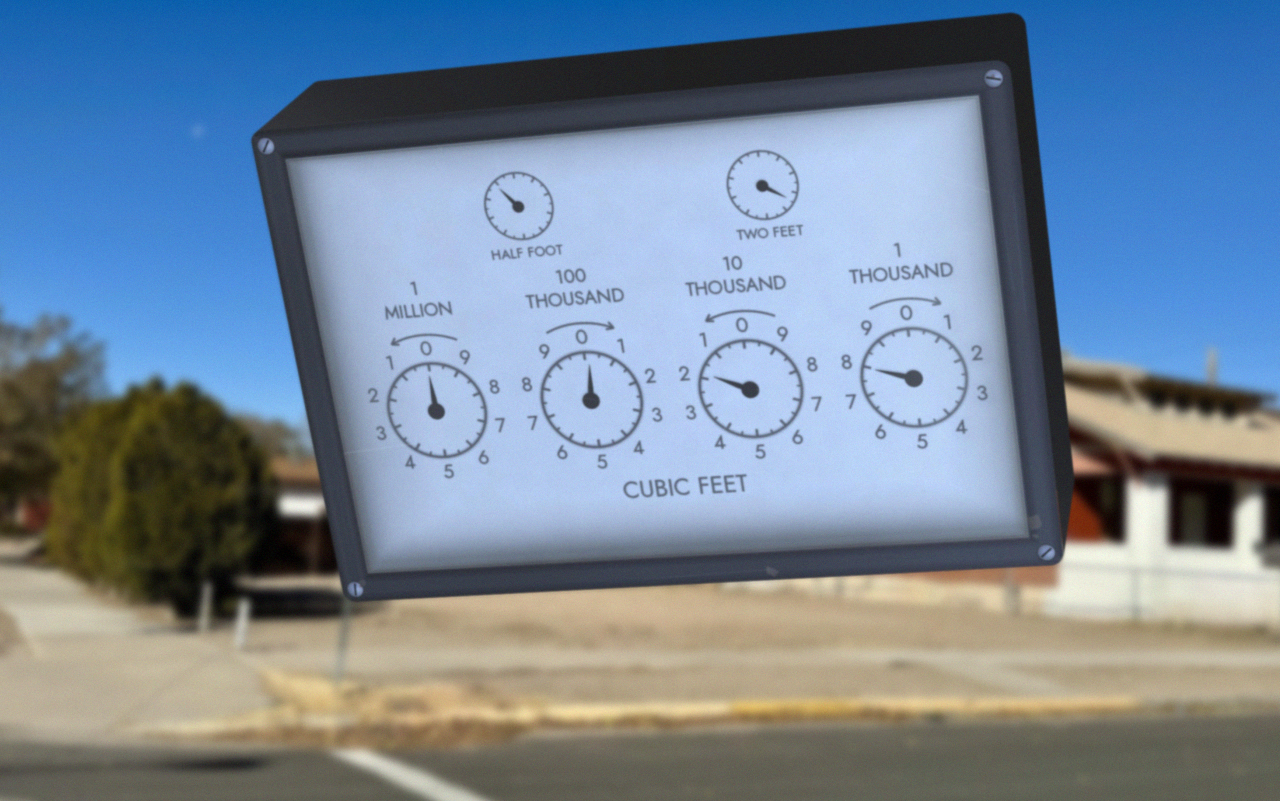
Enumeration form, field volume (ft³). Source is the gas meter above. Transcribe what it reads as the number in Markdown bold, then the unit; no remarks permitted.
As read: **1800** ft³
